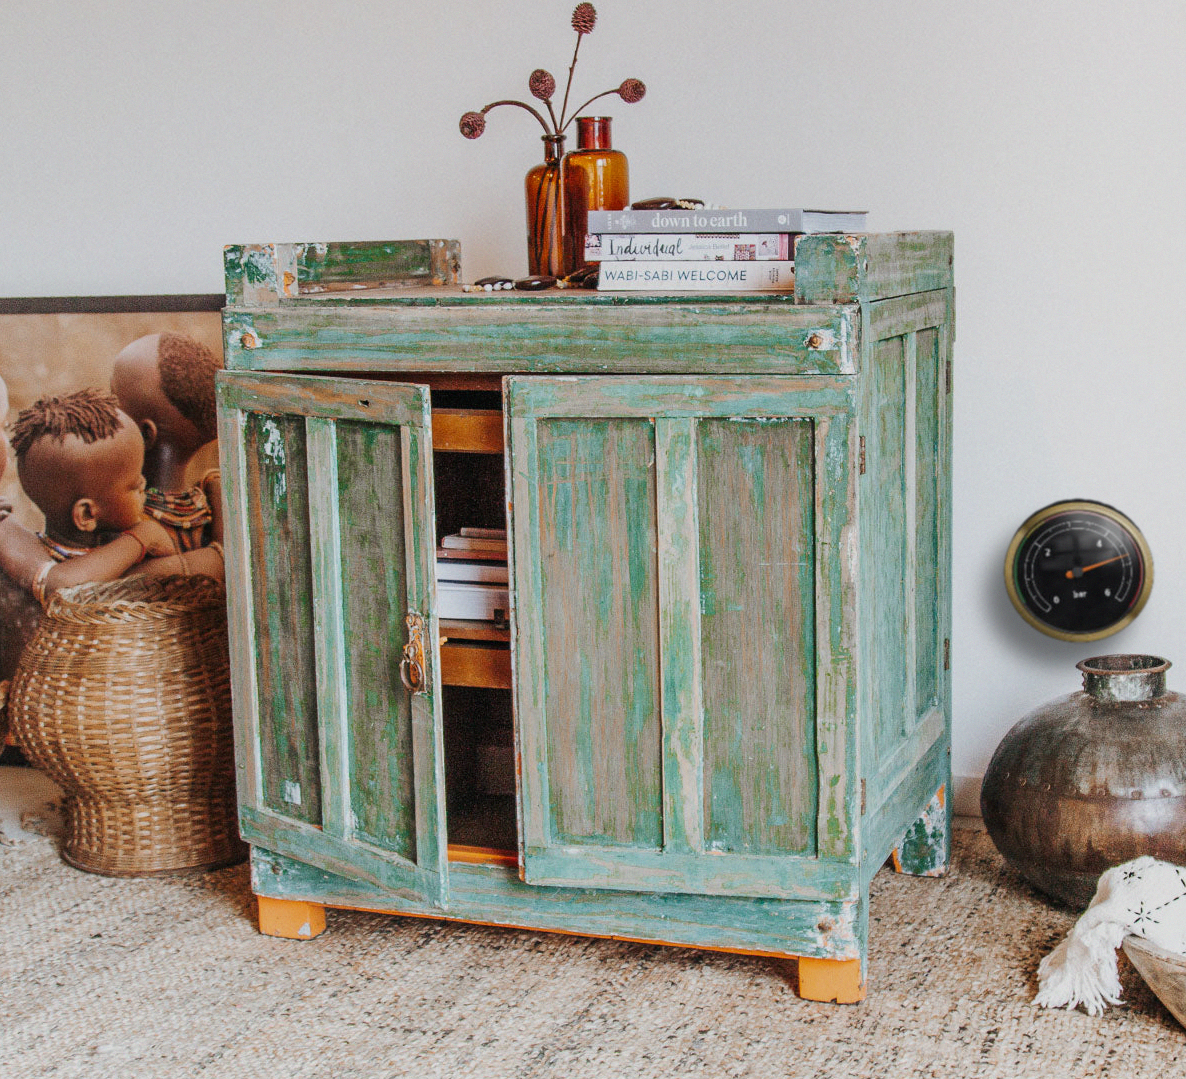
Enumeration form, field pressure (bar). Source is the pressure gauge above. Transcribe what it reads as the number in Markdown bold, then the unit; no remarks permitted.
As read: **4.75** bar
